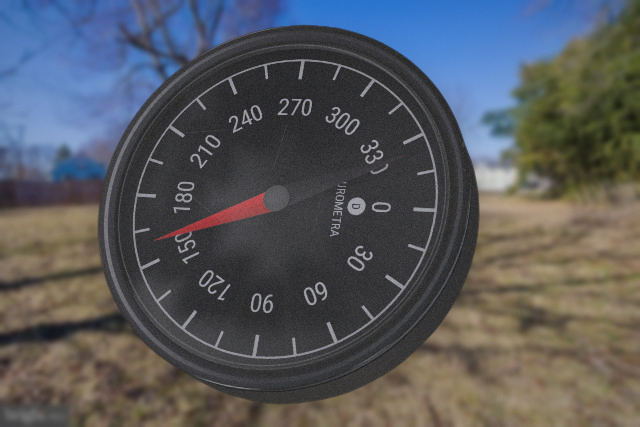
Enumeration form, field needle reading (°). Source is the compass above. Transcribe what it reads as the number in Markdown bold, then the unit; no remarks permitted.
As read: **157.5** °
